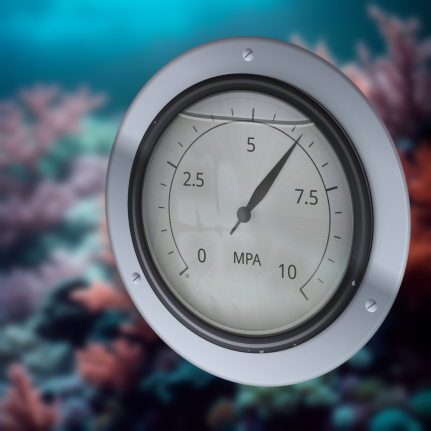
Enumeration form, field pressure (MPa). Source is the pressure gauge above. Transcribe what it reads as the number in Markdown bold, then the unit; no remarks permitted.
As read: **6.25** MPa
